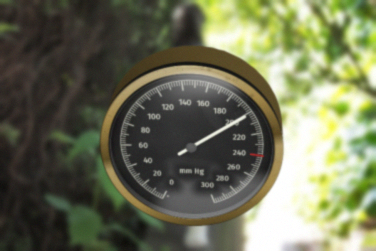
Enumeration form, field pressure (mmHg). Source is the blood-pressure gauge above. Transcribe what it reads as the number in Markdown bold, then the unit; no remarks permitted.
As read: **200** mmHg
